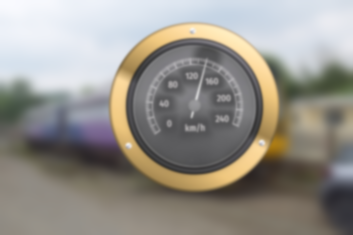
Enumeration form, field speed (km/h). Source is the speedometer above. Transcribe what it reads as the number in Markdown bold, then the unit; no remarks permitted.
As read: **140** km/h
